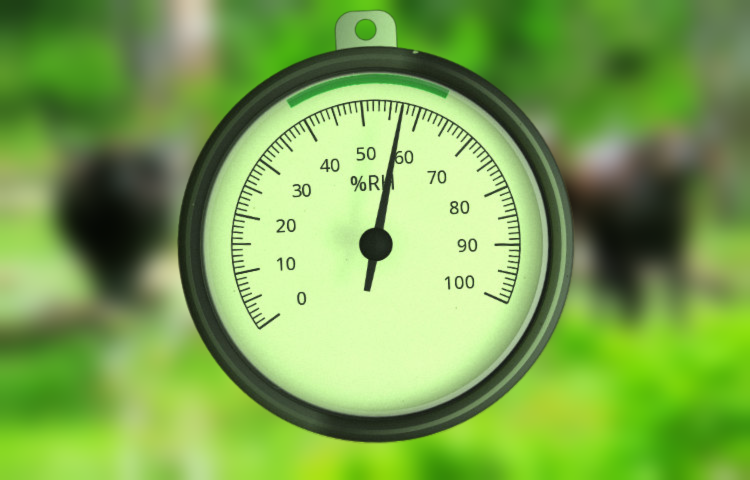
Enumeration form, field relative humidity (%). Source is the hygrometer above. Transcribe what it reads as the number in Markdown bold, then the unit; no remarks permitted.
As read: **57** %
